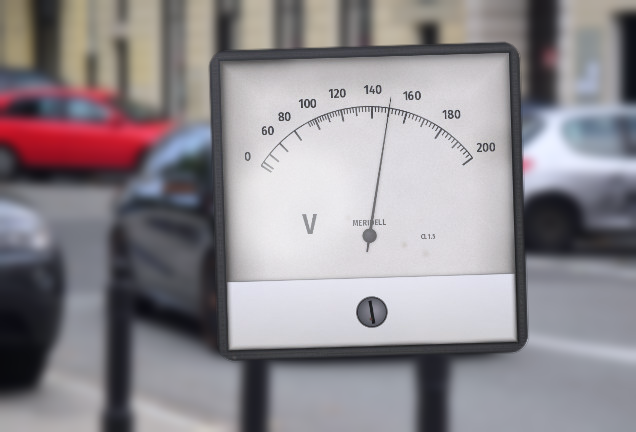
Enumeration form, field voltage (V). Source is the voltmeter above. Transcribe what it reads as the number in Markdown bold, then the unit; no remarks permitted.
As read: **150** V
